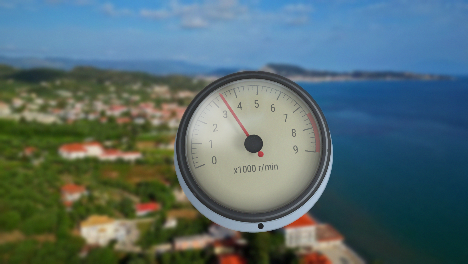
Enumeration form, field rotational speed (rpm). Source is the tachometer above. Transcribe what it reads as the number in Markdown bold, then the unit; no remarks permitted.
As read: **3400** rpm
